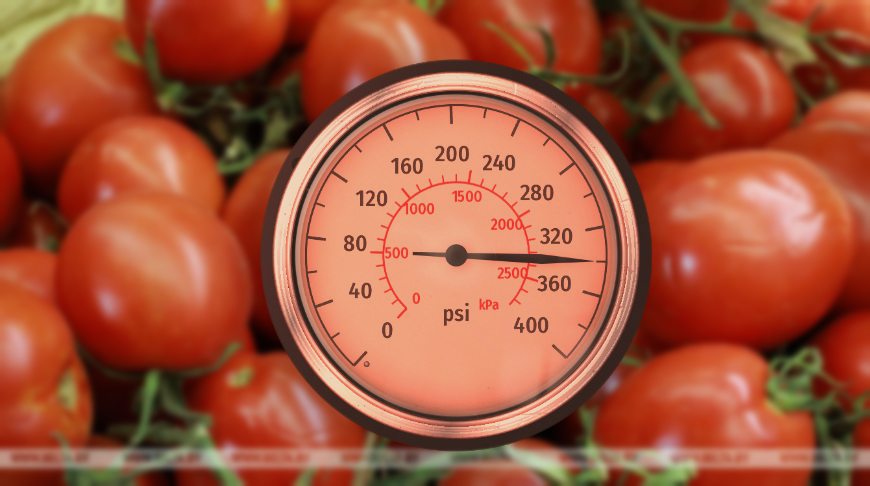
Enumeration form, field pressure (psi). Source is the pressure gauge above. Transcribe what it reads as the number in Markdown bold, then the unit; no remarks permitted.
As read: **340** psi
